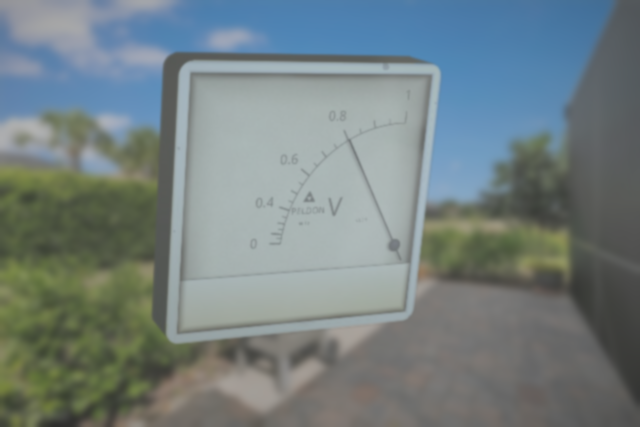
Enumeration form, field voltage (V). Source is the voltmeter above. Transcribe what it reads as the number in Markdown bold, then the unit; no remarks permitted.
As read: **0.8** V
